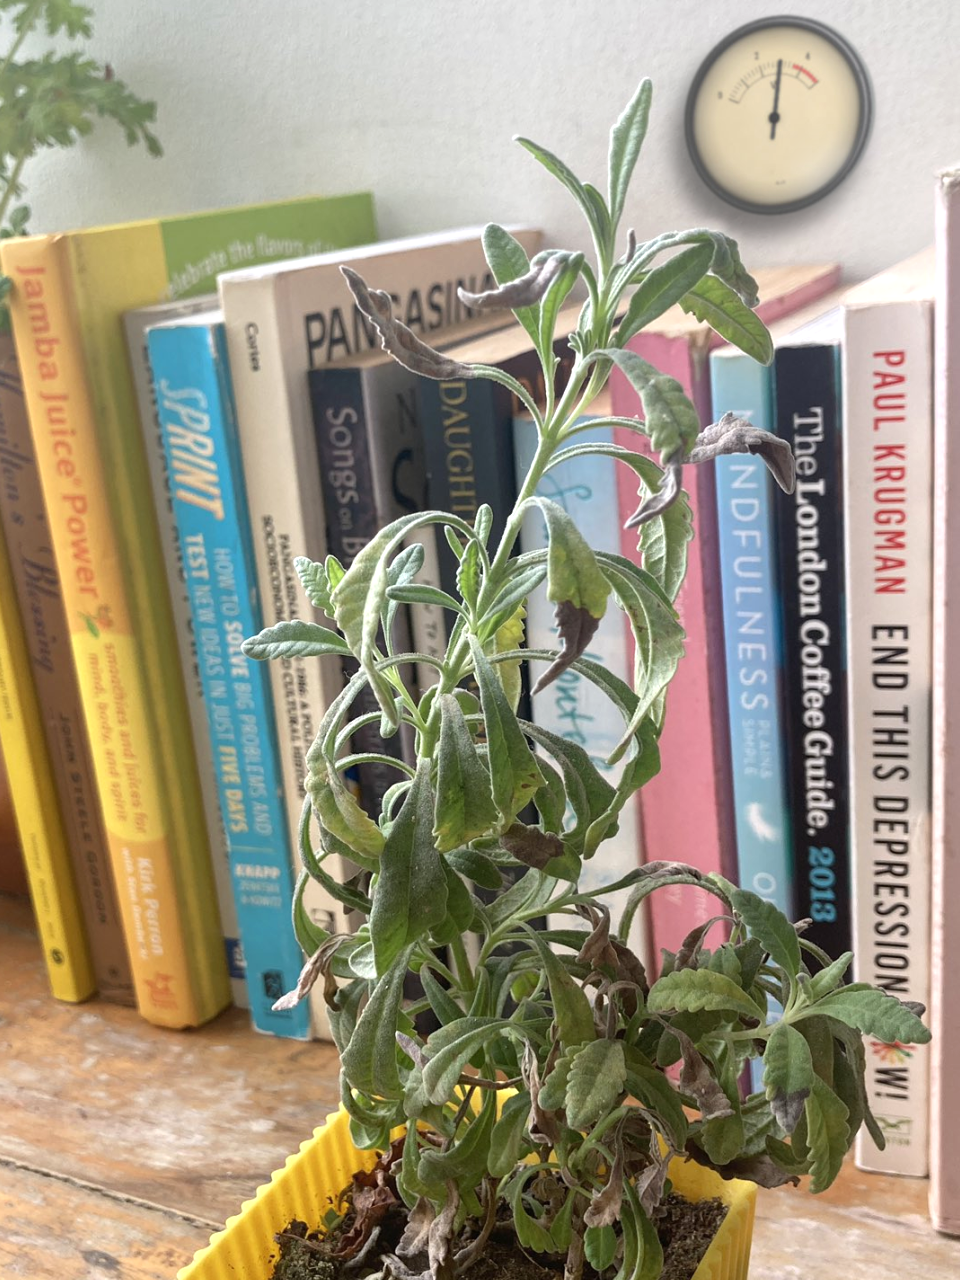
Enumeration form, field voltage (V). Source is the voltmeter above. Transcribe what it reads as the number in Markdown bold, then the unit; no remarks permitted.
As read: **3** V
